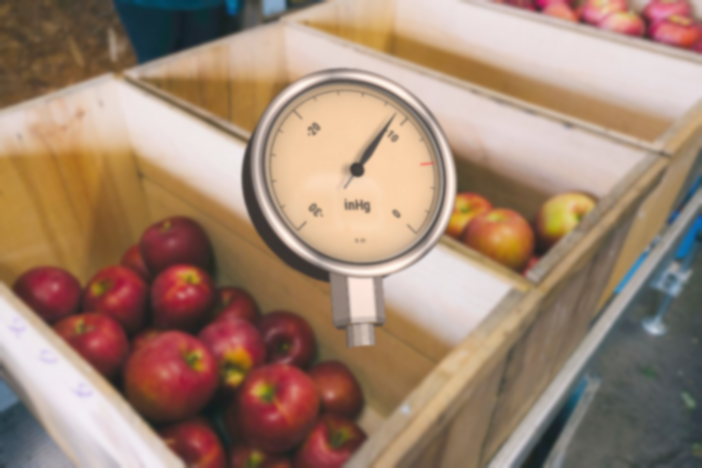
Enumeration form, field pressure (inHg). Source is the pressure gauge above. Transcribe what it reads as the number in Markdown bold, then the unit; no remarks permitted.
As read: **-11** inHg
